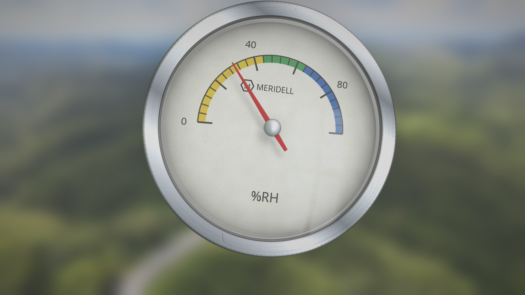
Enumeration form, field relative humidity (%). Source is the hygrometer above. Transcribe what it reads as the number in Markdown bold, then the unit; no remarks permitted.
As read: **30** %
